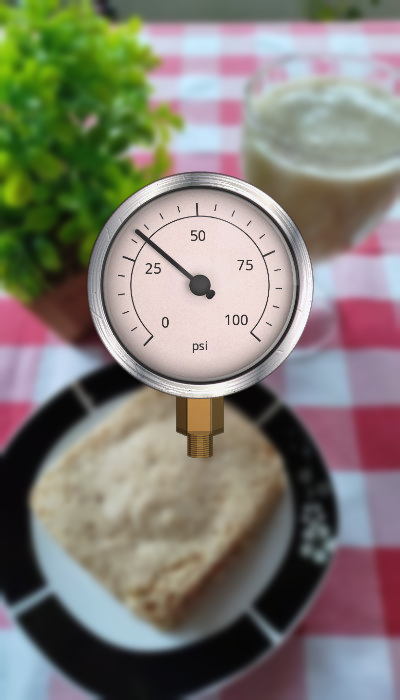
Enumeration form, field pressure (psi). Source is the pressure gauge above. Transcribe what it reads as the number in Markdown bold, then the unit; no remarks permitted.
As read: **32.5** psi
